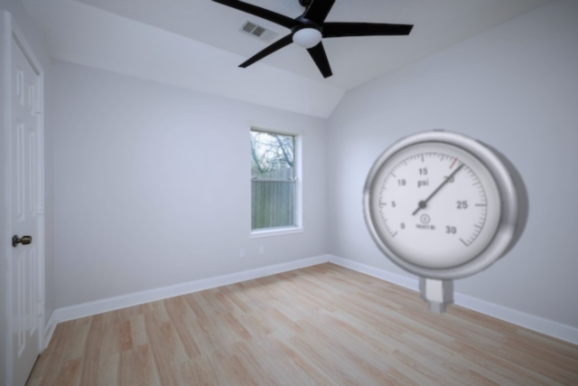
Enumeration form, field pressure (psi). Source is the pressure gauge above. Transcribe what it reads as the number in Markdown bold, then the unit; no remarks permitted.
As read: **20** psi
